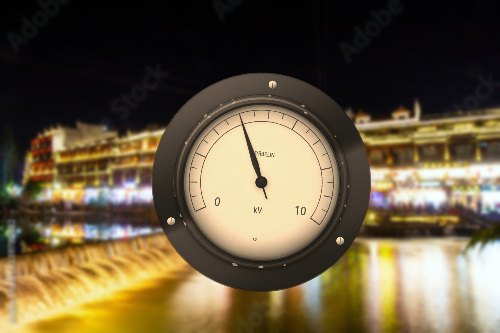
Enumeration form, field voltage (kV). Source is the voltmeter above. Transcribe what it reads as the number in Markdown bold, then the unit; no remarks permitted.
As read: **4** kV
